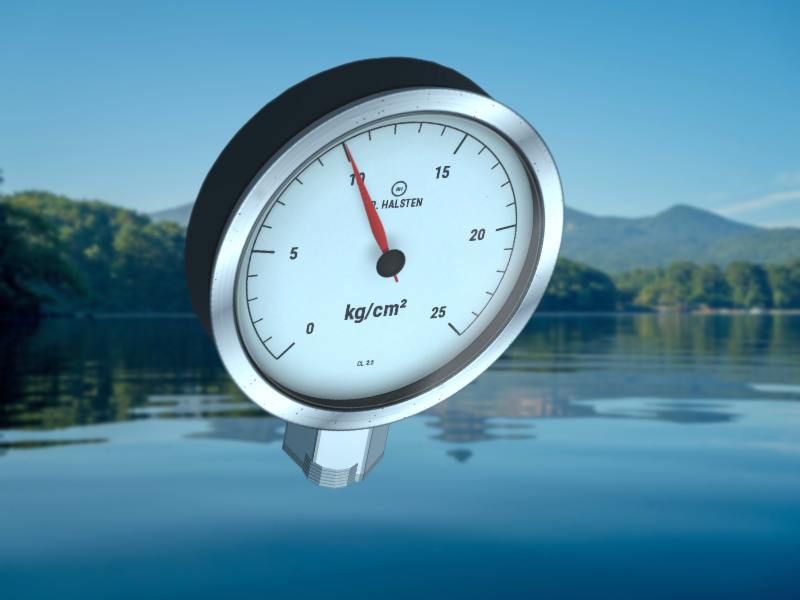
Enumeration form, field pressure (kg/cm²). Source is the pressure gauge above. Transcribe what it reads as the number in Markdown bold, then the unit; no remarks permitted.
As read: **10** kg/cm²
